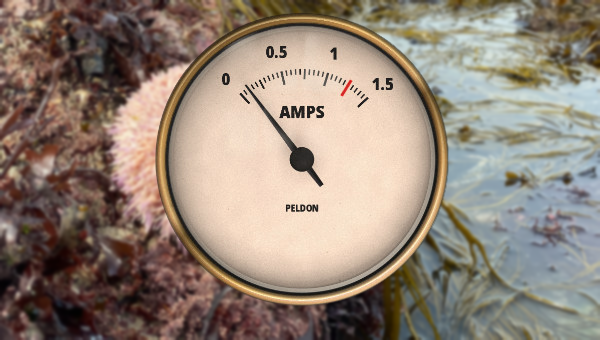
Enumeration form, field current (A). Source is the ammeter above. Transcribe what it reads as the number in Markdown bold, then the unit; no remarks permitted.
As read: **0.1** A
